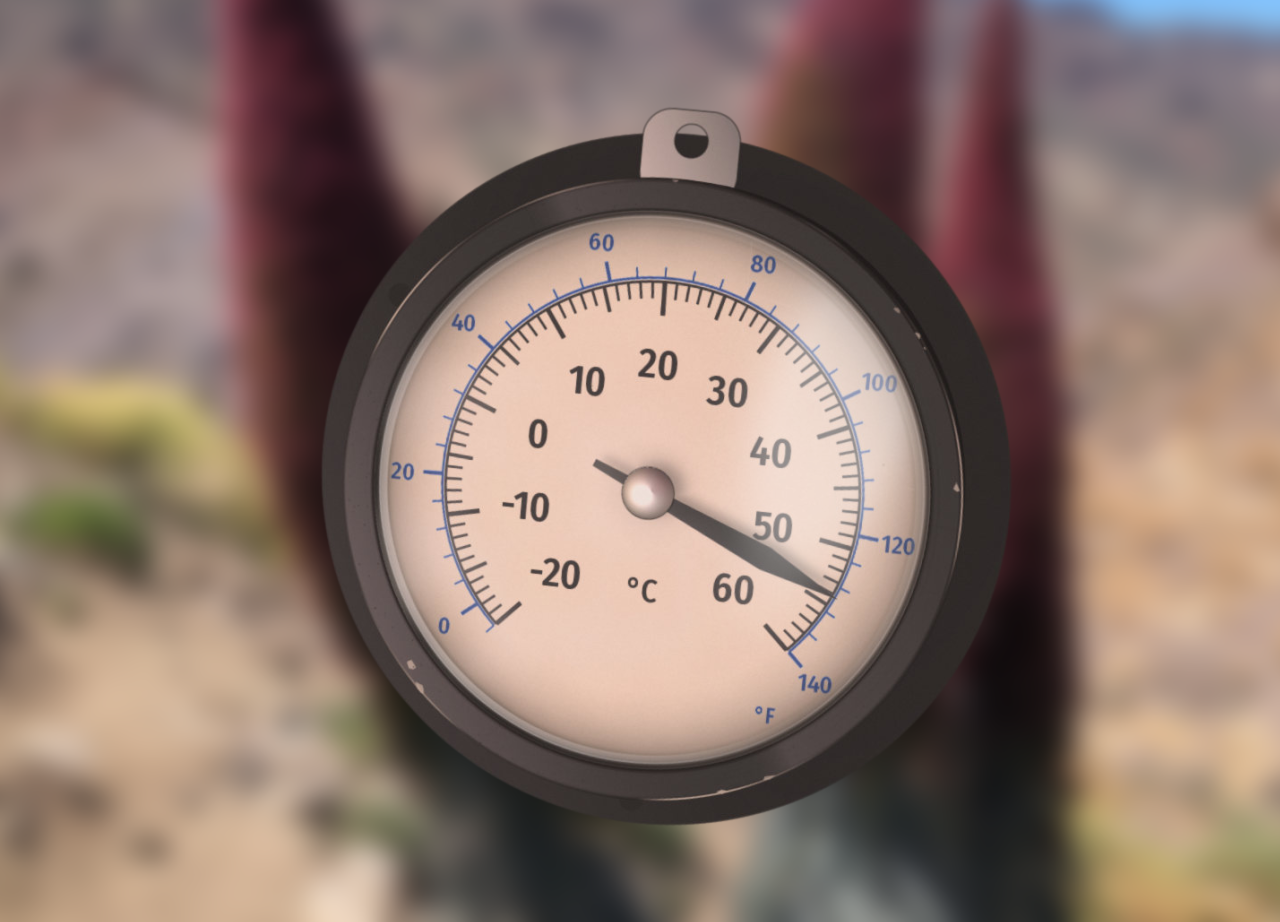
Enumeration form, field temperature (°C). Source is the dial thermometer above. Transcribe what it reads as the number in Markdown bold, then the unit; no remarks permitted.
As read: **54** °C
